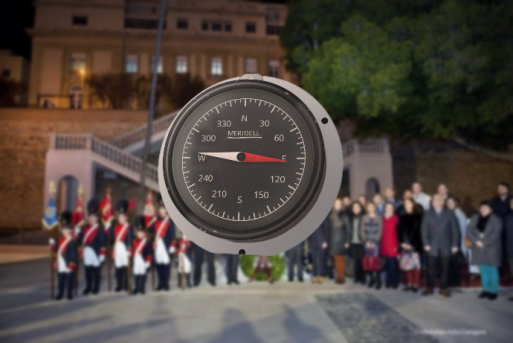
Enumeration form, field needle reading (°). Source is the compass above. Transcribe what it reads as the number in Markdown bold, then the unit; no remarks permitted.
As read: **95** °
